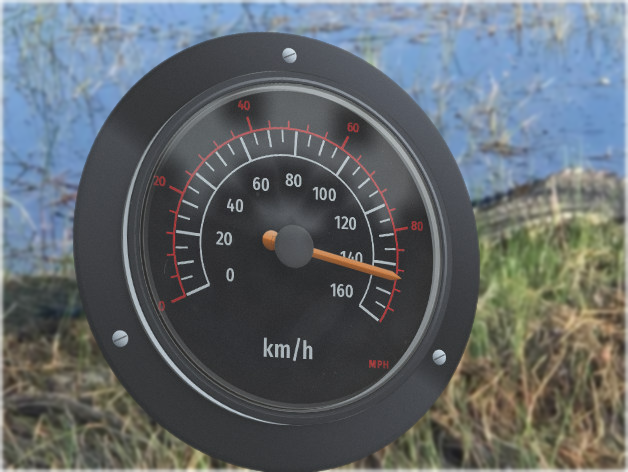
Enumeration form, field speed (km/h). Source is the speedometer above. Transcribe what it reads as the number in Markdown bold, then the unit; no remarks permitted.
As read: **145** km/h
